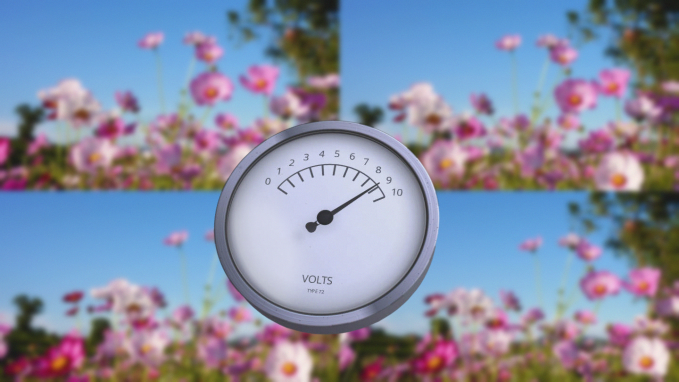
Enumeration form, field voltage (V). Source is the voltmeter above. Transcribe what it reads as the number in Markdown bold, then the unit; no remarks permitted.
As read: **9** V
